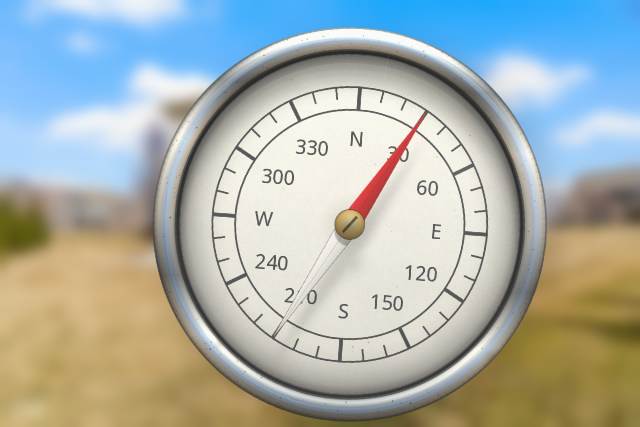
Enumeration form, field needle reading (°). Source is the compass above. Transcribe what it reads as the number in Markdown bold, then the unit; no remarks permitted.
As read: **30** °
